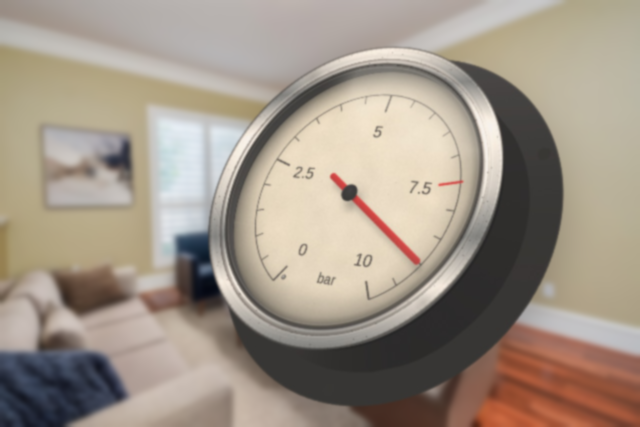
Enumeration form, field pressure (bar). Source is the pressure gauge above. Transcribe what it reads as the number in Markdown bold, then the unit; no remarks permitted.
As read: **9** bar
